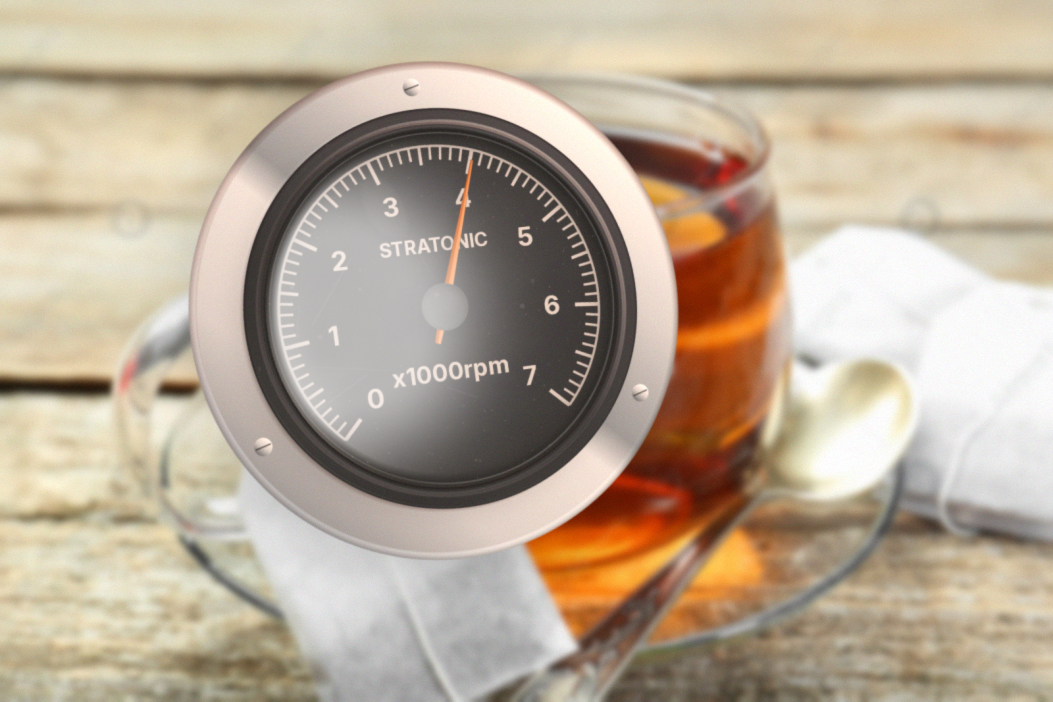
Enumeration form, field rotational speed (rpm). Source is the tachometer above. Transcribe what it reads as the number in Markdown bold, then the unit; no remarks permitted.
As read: **4000** rpm
